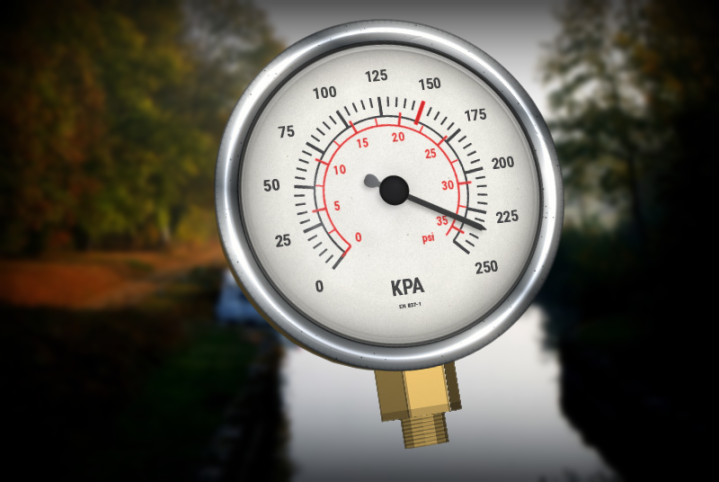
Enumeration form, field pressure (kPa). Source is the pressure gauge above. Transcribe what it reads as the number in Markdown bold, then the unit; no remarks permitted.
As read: **235** kPa
